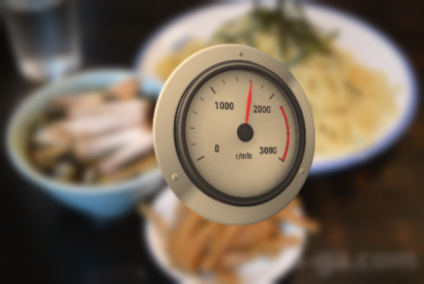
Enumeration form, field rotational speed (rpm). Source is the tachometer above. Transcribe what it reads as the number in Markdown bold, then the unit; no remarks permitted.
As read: **1600** rpm
